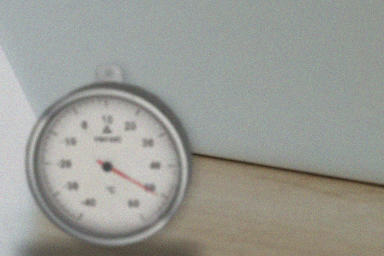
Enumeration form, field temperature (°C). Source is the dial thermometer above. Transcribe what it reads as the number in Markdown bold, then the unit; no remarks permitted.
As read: **50** °C
